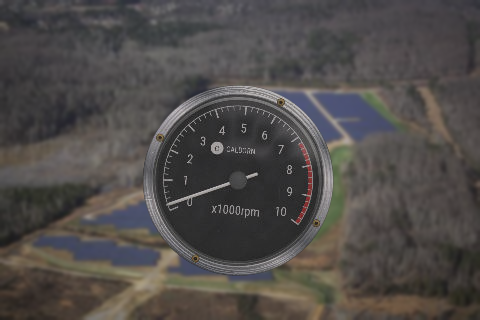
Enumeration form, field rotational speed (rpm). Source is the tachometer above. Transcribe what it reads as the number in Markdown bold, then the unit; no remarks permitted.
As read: **200** rpm
